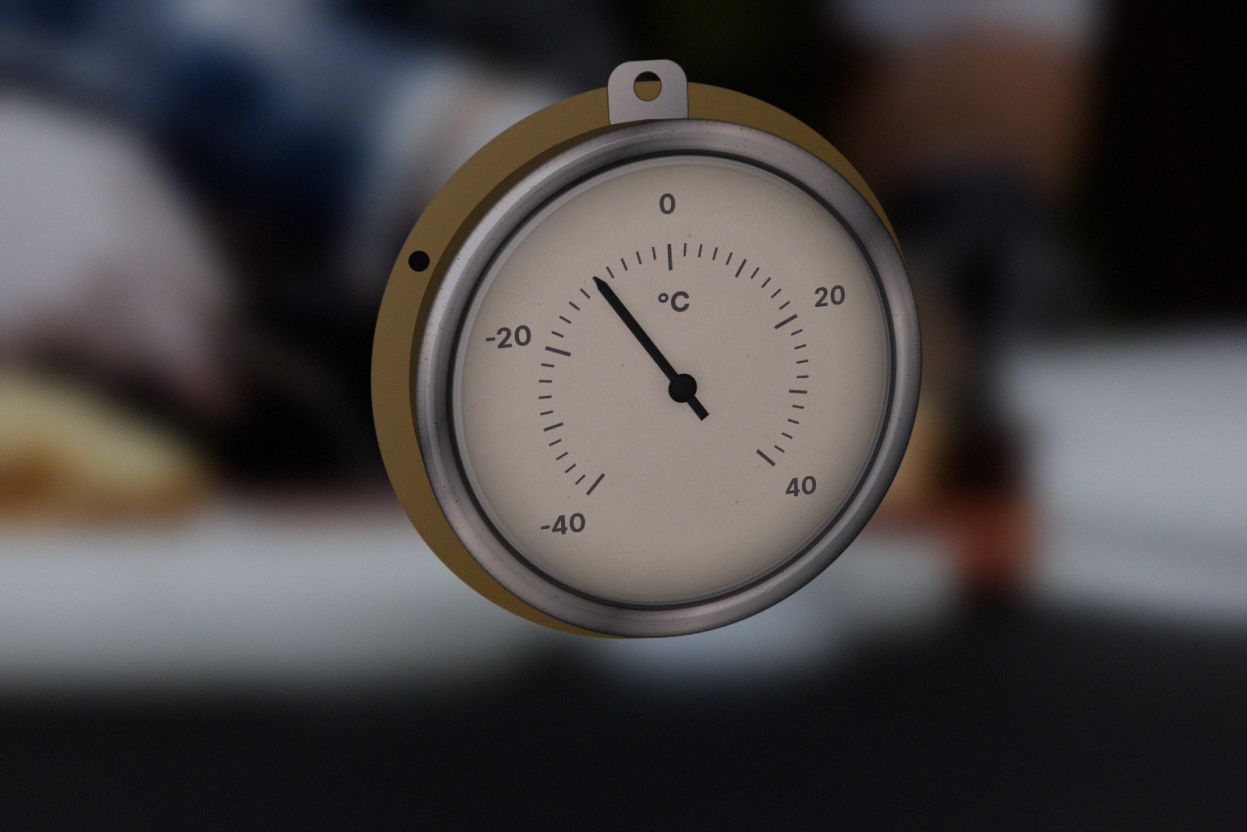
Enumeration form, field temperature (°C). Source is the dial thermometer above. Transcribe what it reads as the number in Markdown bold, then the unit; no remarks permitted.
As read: **-10** °C
